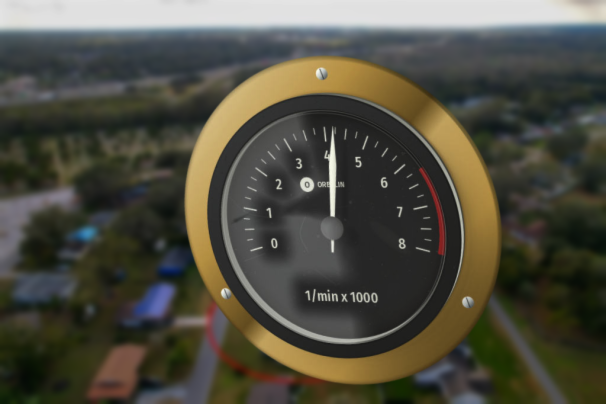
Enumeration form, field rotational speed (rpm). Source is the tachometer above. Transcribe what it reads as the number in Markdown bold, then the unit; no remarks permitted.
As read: **4250** rpm
